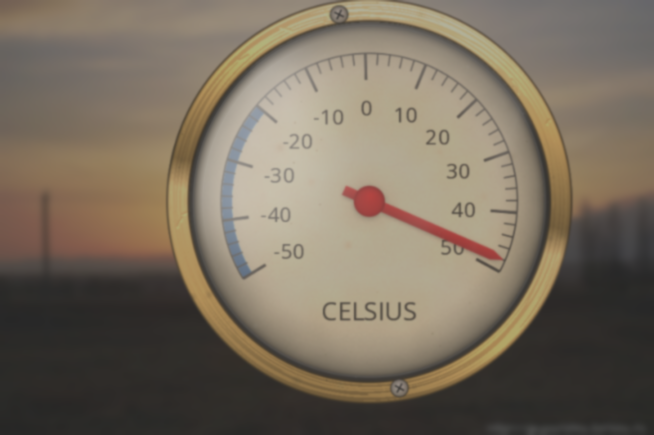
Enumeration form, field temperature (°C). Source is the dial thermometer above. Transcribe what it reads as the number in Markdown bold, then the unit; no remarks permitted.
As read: **48** °C
